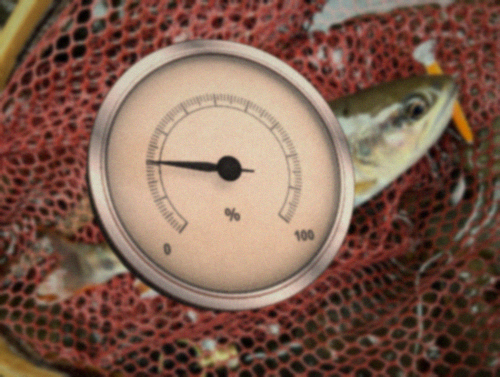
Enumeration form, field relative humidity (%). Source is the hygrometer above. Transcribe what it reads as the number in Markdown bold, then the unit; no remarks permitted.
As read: **20** %
